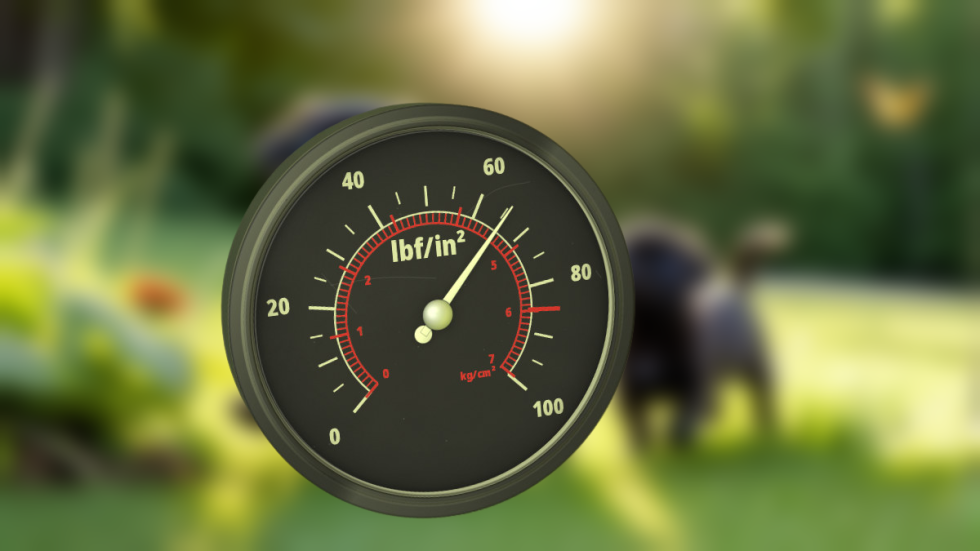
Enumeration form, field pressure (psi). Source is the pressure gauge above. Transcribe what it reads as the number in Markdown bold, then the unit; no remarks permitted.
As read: **65** psi
